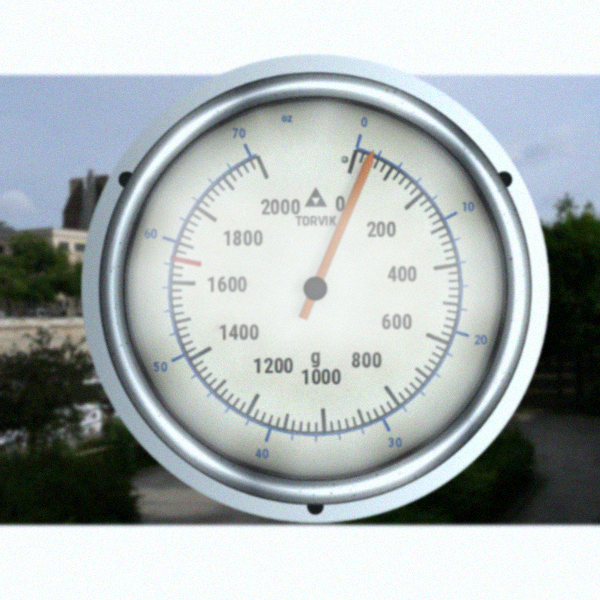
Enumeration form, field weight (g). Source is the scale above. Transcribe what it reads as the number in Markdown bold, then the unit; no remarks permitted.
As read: **40** g
